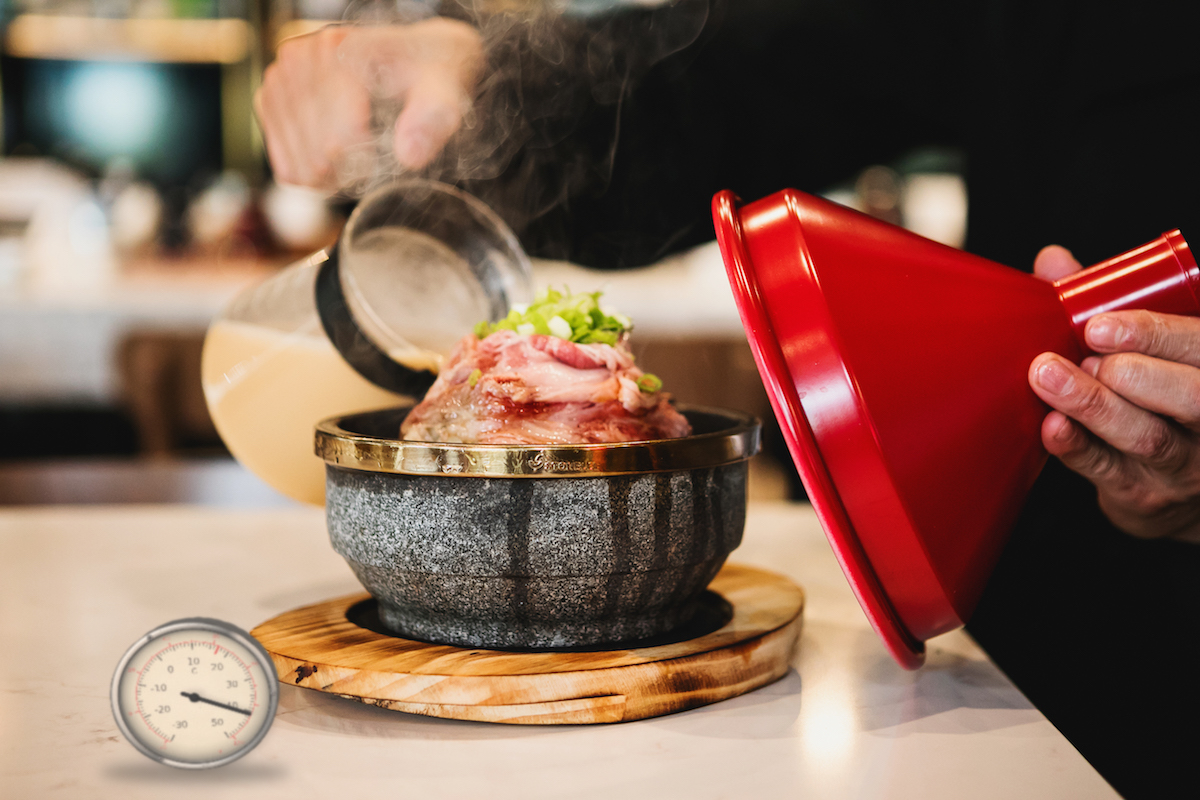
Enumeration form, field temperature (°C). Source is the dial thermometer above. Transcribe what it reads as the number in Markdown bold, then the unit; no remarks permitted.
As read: **40** °C
